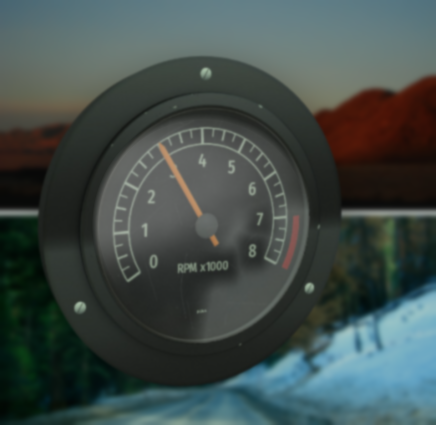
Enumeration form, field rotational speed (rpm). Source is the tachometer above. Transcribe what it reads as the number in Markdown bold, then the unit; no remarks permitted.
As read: **3000** rpm
